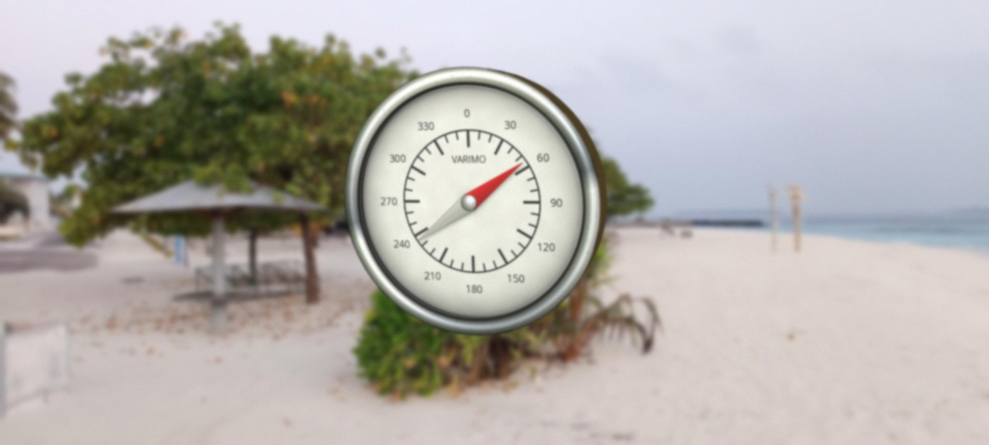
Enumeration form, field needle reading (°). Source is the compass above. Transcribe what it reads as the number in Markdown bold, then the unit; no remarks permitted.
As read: **55** °
